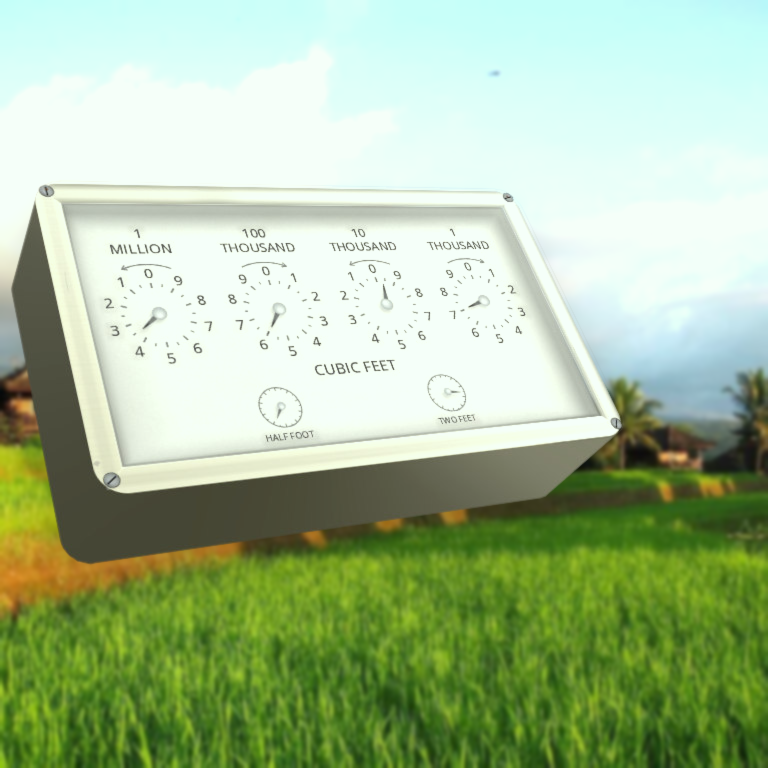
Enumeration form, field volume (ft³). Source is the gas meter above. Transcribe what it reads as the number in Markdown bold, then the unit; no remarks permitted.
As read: **359700** ft³
